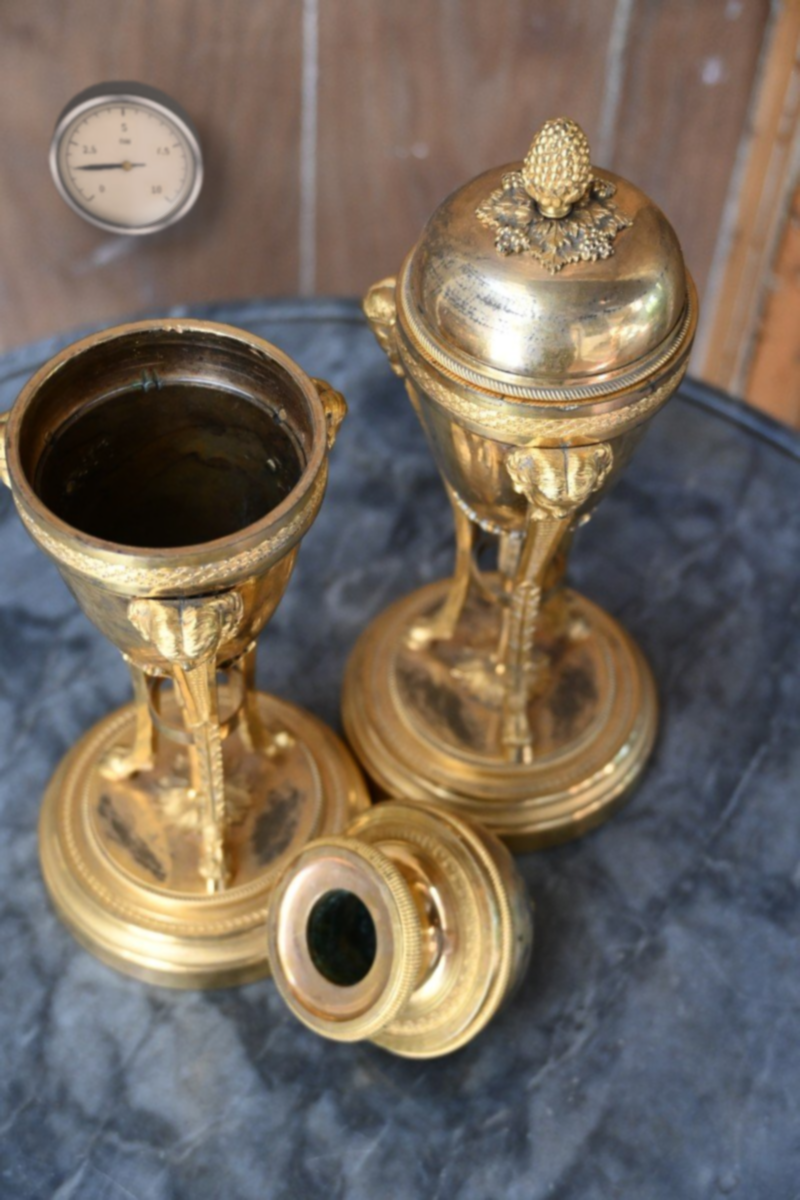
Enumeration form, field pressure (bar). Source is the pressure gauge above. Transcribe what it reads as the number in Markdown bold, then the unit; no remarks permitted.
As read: **1.5** bar
